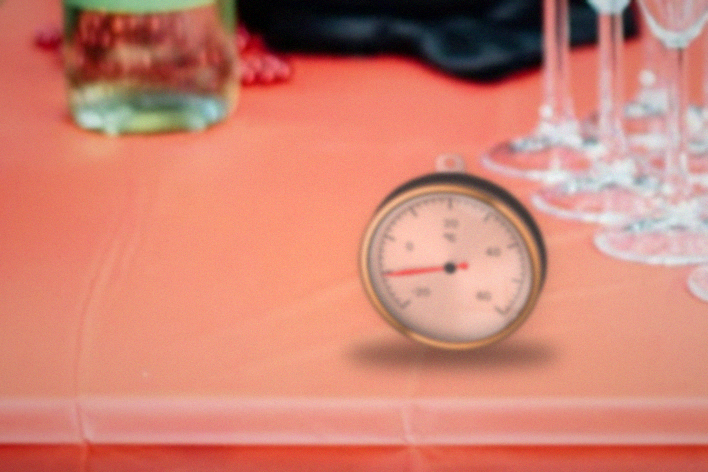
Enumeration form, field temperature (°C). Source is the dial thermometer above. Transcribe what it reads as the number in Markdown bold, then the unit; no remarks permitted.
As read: **-10** °C
